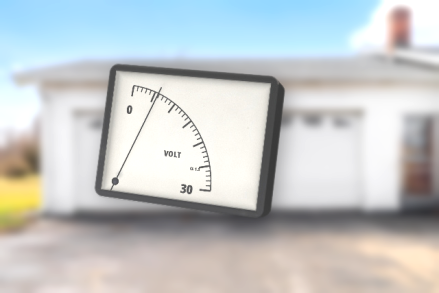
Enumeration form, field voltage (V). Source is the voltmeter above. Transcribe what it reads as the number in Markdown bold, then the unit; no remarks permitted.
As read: **6** V
